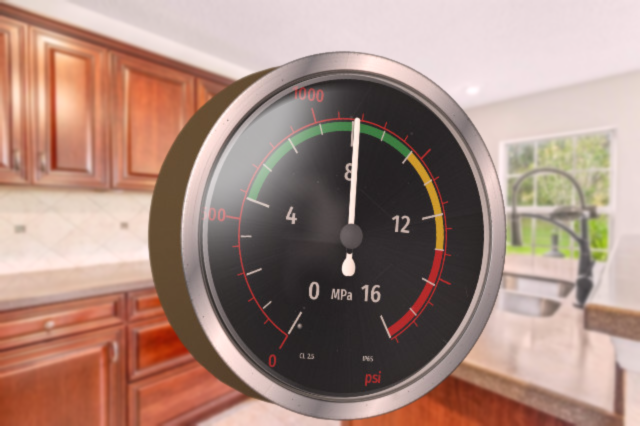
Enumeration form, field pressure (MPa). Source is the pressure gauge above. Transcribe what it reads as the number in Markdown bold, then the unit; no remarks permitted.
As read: **8** MPa
